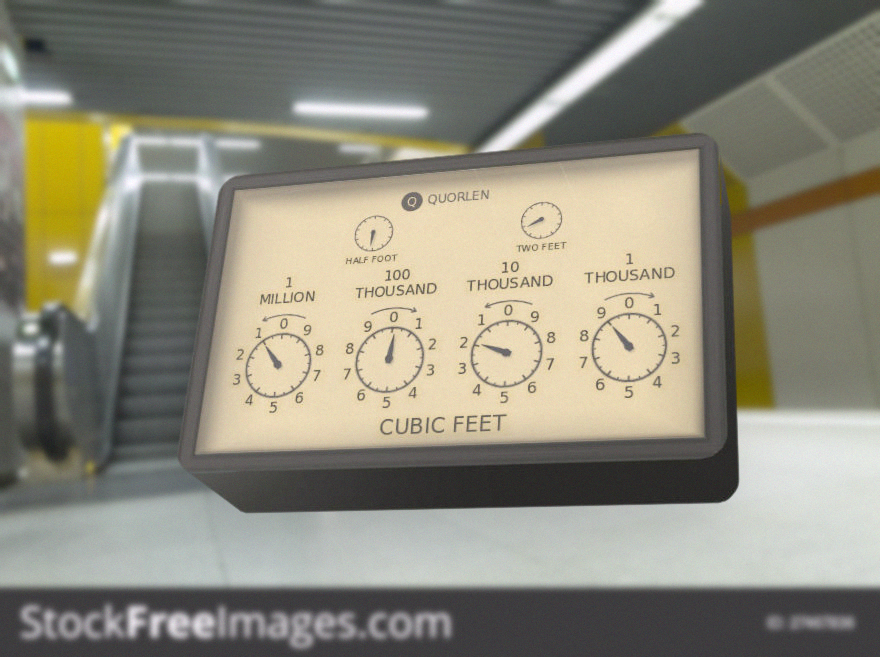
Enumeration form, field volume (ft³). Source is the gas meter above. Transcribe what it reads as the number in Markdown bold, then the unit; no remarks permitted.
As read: **101900** ft³
